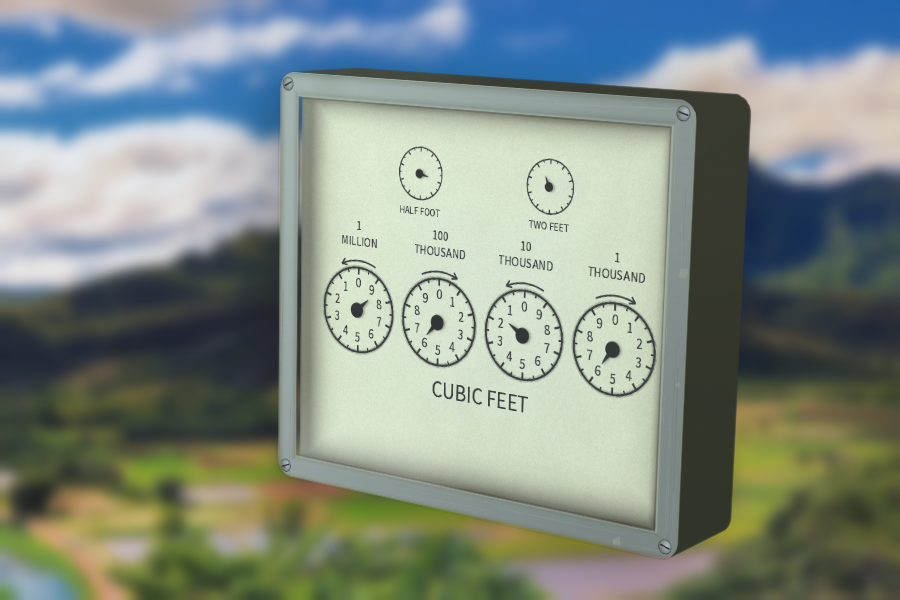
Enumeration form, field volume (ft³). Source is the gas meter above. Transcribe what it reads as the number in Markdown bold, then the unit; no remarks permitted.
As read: **861600** ft³
